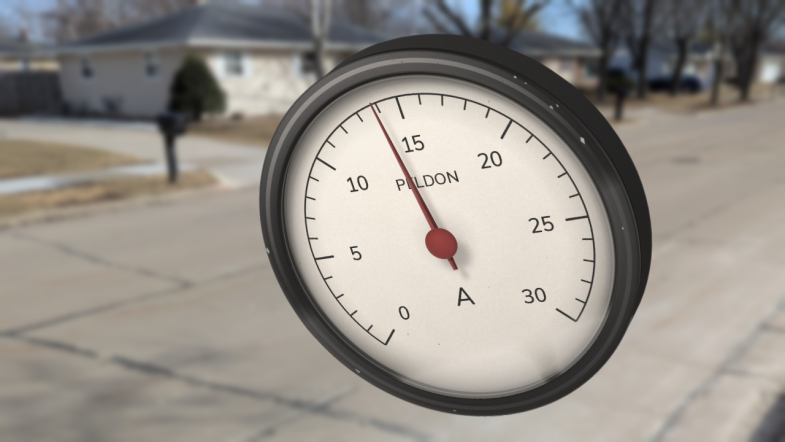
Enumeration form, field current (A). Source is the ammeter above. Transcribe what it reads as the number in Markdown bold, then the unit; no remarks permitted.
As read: **14** A
